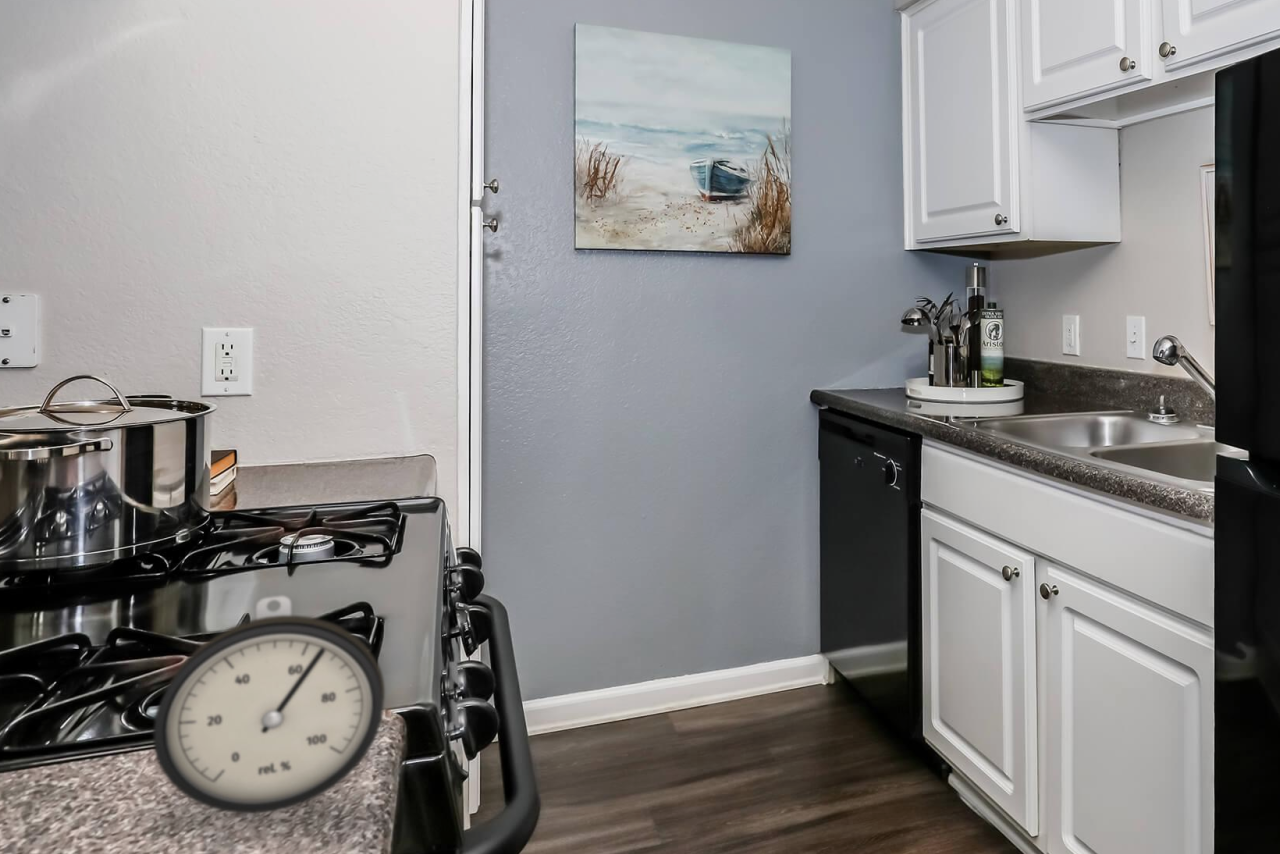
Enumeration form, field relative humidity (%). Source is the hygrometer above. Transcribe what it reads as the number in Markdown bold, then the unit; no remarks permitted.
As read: **64** %
